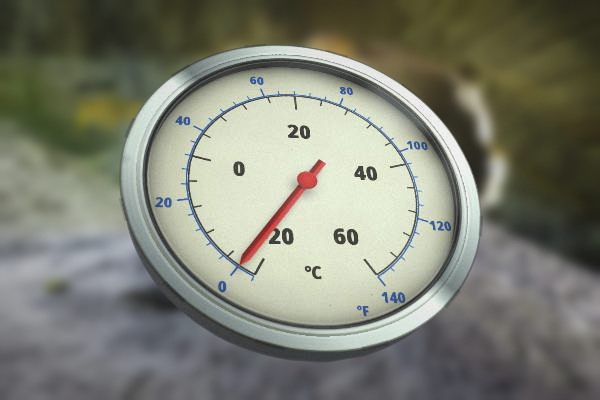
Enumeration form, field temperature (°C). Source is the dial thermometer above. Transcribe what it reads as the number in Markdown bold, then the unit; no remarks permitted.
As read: **-18** °C
